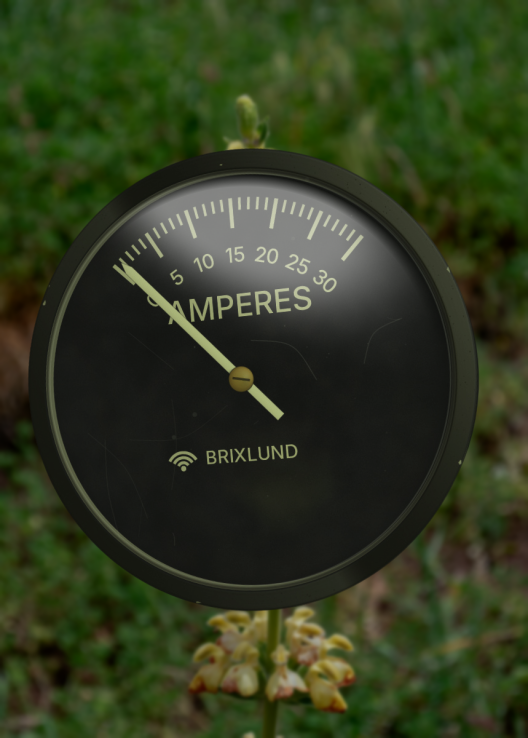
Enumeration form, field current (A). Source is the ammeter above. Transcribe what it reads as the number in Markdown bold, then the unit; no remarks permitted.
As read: **1** A
